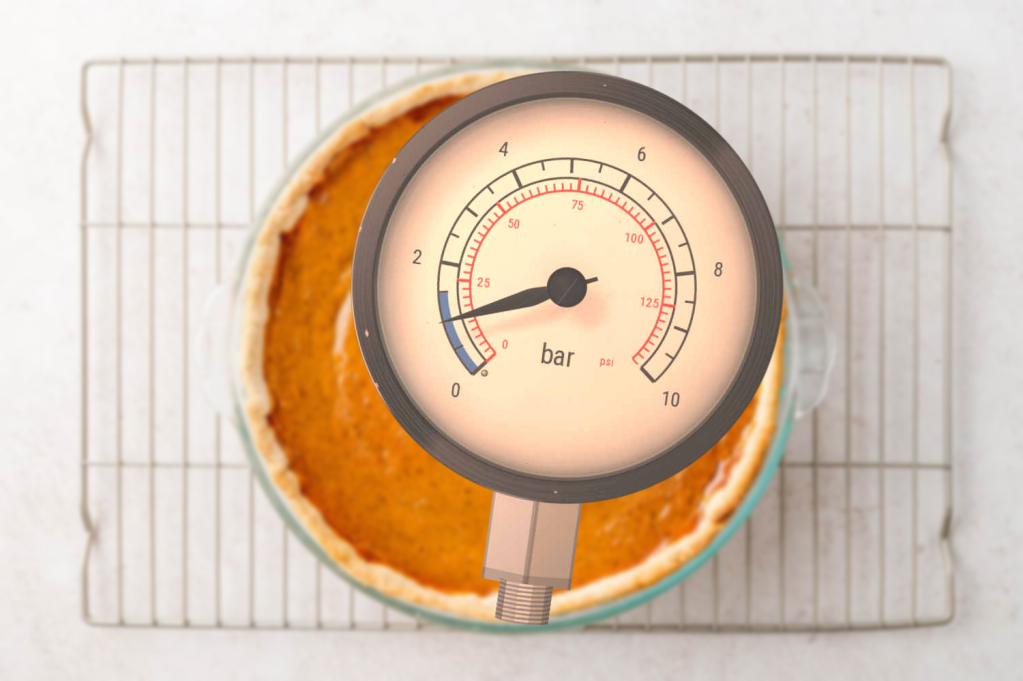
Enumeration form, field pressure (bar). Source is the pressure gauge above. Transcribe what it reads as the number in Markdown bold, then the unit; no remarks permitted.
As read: **1** bar
